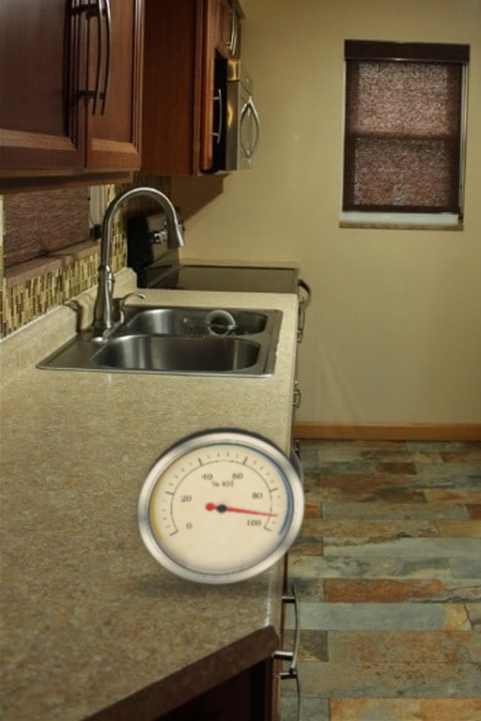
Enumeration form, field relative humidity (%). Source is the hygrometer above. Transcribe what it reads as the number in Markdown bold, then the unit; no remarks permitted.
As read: **92** %
